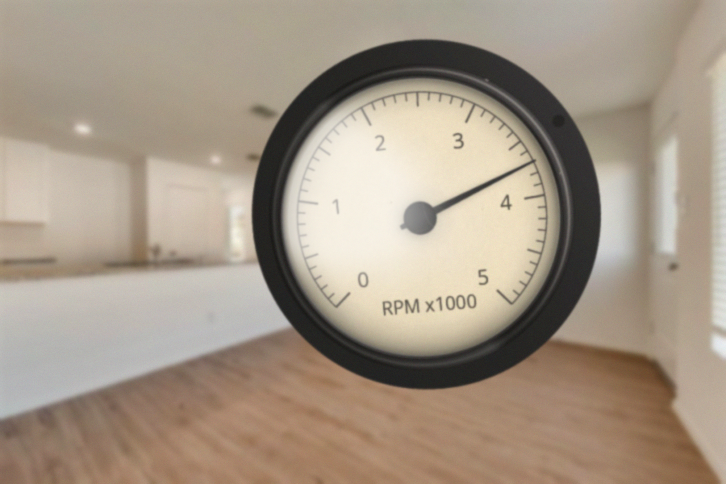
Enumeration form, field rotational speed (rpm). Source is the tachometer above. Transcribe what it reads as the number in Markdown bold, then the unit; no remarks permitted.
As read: **3700** rpm
